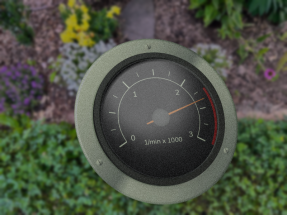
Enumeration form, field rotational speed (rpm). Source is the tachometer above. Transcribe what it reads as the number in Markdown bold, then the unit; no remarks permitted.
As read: **2375** rpm
